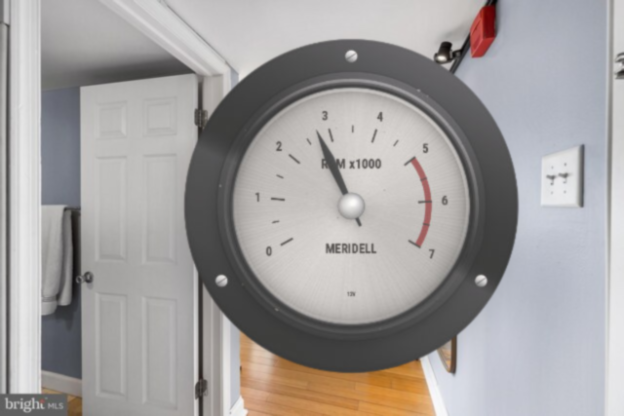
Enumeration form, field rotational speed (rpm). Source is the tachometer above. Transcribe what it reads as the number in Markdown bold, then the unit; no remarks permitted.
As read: **2750** rpm
